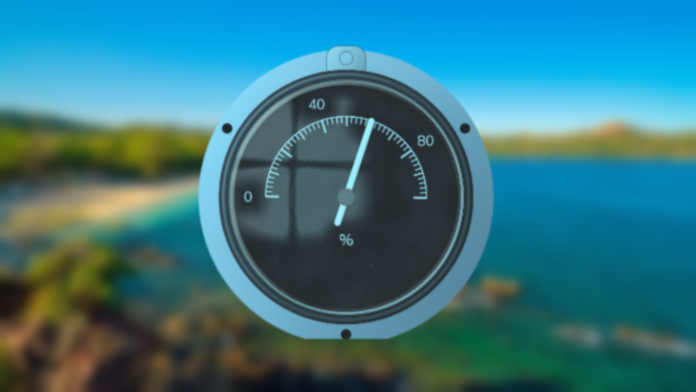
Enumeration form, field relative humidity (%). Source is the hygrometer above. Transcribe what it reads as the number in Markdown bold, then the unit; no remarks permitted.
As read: **60** %
